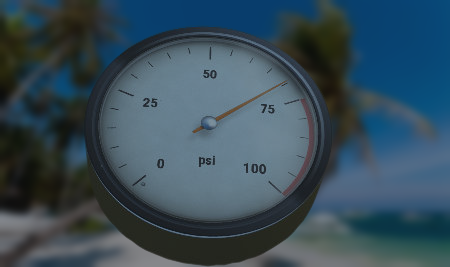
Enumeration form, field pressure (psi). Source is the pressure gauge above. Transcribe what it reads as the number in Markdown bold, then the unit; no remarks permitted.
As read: **70** psi
